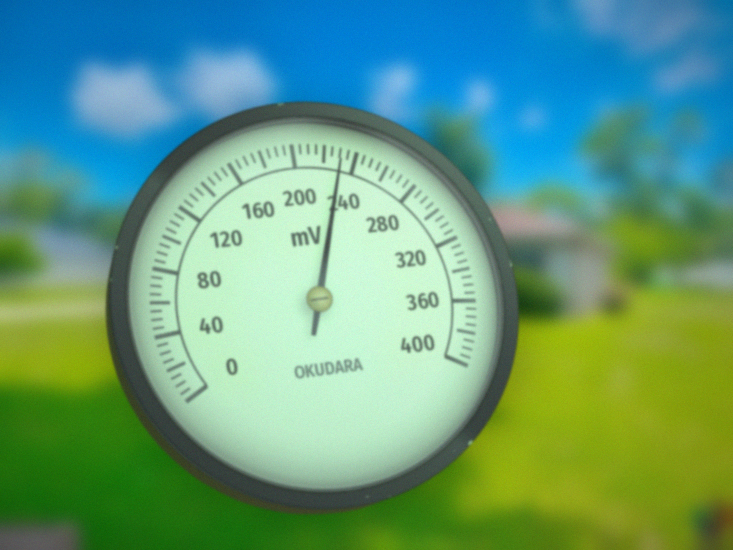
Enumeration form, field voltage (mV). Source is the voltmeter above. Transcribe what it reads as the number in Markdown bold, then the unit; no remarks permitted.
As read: **230** mV
